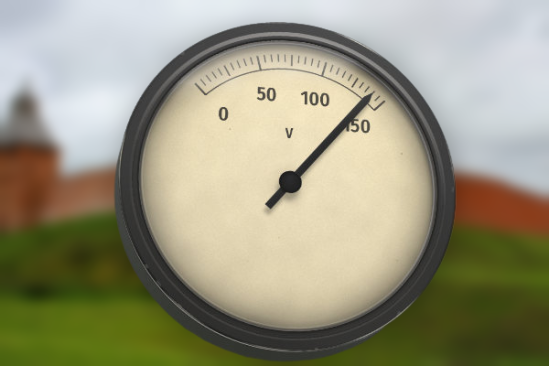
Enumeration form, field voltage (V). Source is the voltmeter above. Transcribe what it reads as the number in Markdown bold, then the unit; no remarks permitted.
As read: **140** V
